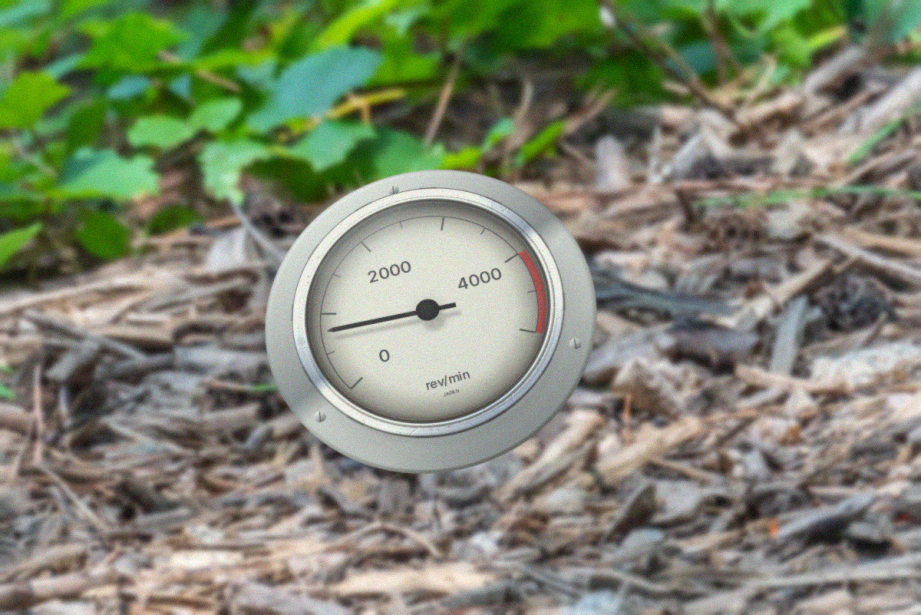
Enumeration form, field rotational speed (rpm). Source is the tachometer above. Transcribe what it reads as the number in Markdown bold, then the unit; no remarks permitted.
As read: **750** rpm
